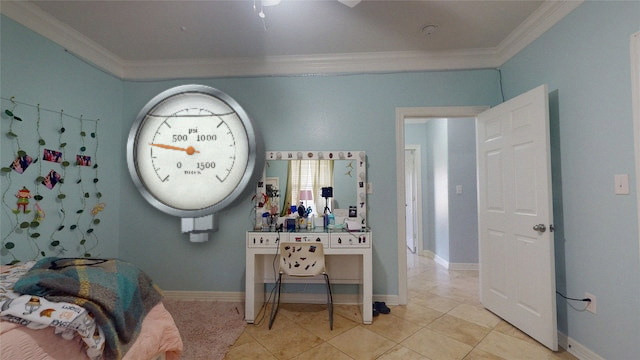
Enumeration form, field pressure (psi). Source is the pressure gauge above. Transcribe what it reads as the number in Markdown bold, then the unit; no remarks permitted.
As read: **300** psi
